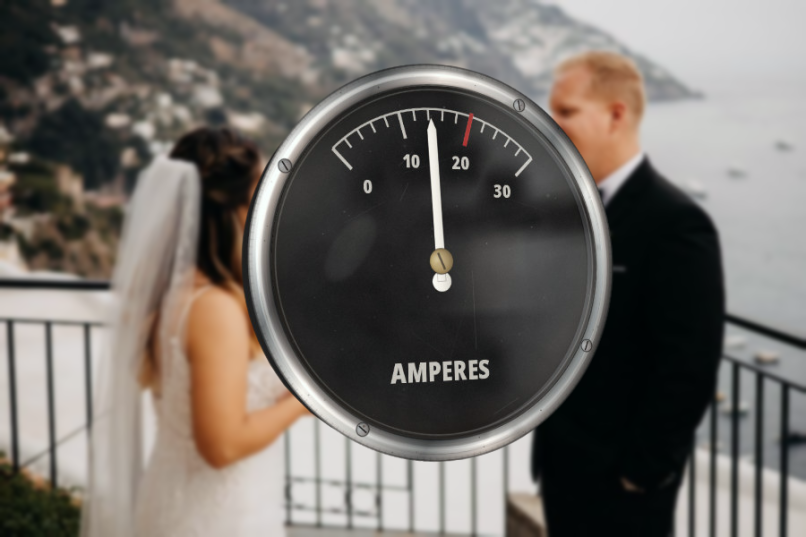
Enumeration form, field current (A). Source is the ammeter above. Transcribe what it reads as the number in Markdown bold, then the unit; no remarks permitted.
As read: **14** A
